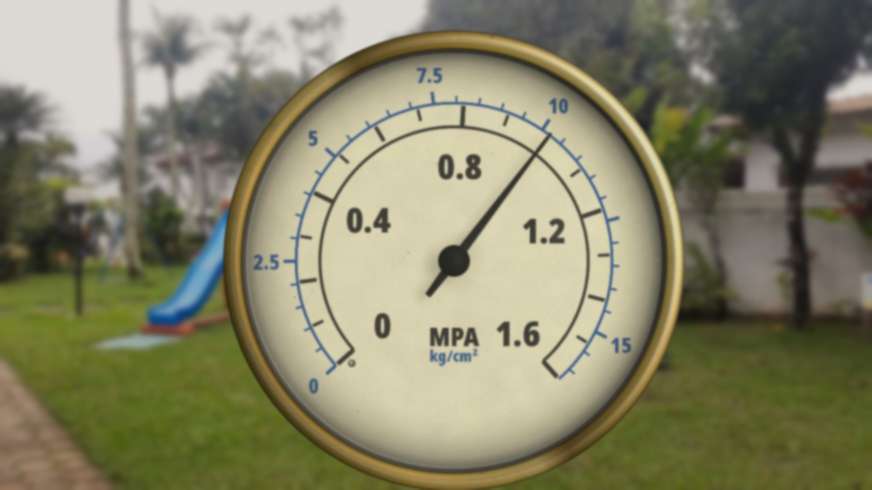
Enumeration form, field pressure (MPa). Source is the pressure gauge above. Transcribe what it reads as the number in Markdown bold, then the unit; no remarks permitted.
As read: **1** MPa
